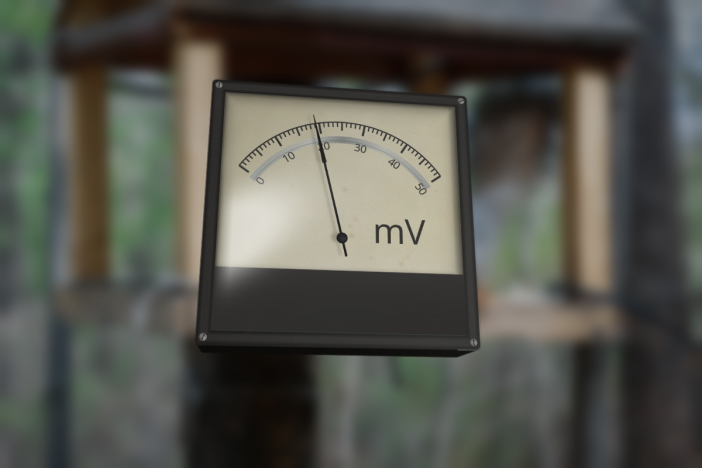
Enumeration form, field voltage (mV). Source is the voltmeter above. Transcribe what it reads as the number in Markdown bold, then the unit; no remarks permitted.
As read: **19** mV
